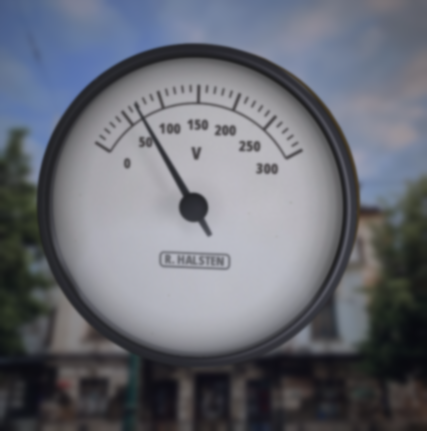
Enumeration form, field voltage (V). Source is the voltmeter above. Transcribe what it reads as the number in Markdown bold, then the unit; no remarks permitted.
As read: **70** V
